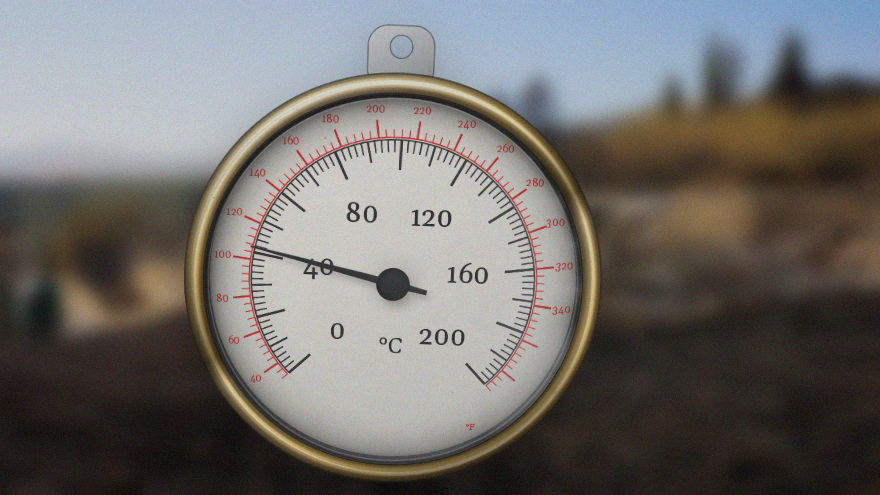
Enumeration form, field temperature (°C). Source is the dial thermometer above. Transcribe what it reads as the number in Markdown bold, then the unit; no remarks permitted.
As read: **42** °C
